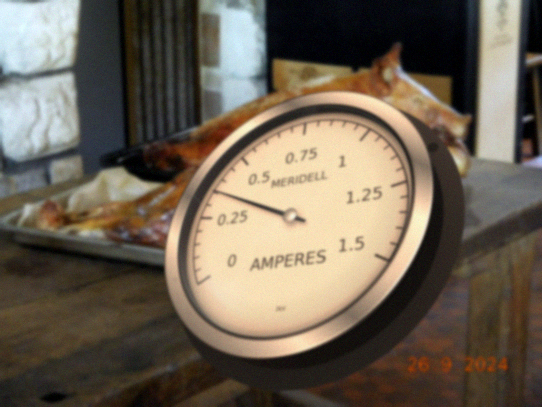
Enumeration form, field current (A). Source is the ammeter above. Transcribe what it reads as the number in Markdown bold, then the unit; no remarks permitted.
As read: **0.35** A
